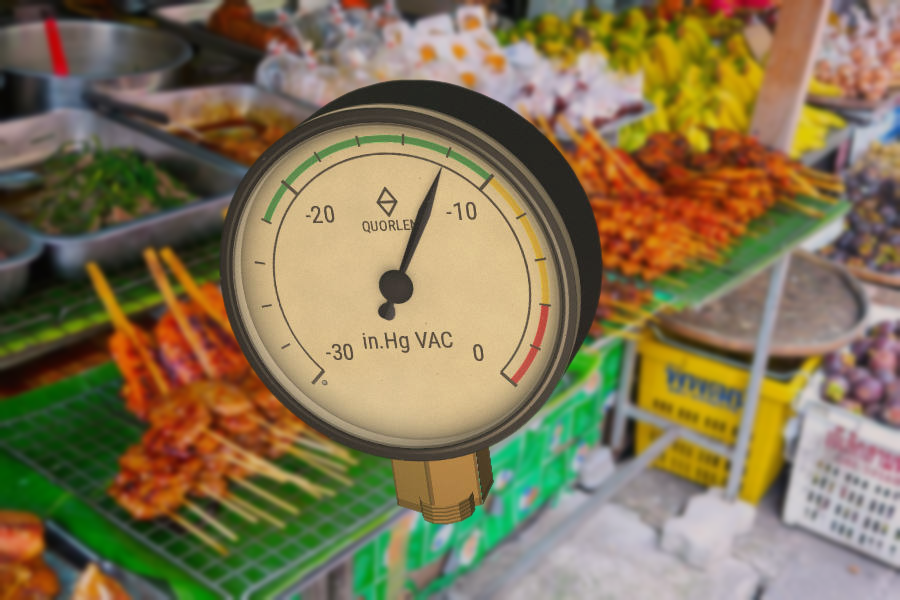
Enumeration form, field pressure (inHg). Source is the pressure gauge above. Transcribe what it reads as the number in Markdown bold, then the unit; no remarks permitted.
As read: **-12** inHg
